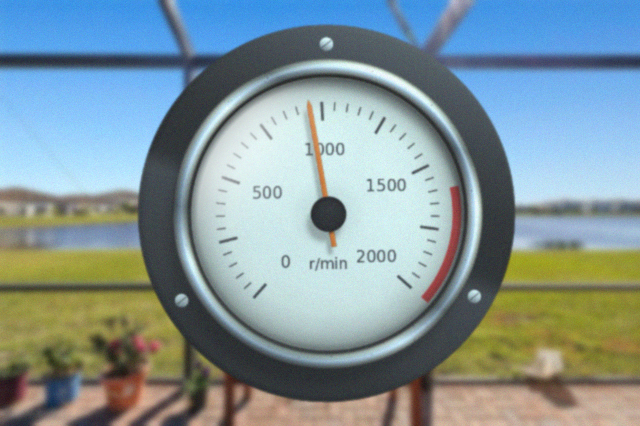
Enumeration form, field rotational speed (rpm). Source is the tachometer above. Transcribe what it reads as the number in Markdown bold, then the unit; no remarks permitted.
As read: **950** rpm
